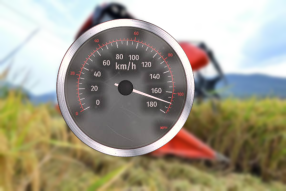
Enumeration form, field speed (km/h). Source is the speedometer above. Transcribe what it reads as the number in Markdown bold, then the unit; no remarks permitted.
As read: **170** km/h
